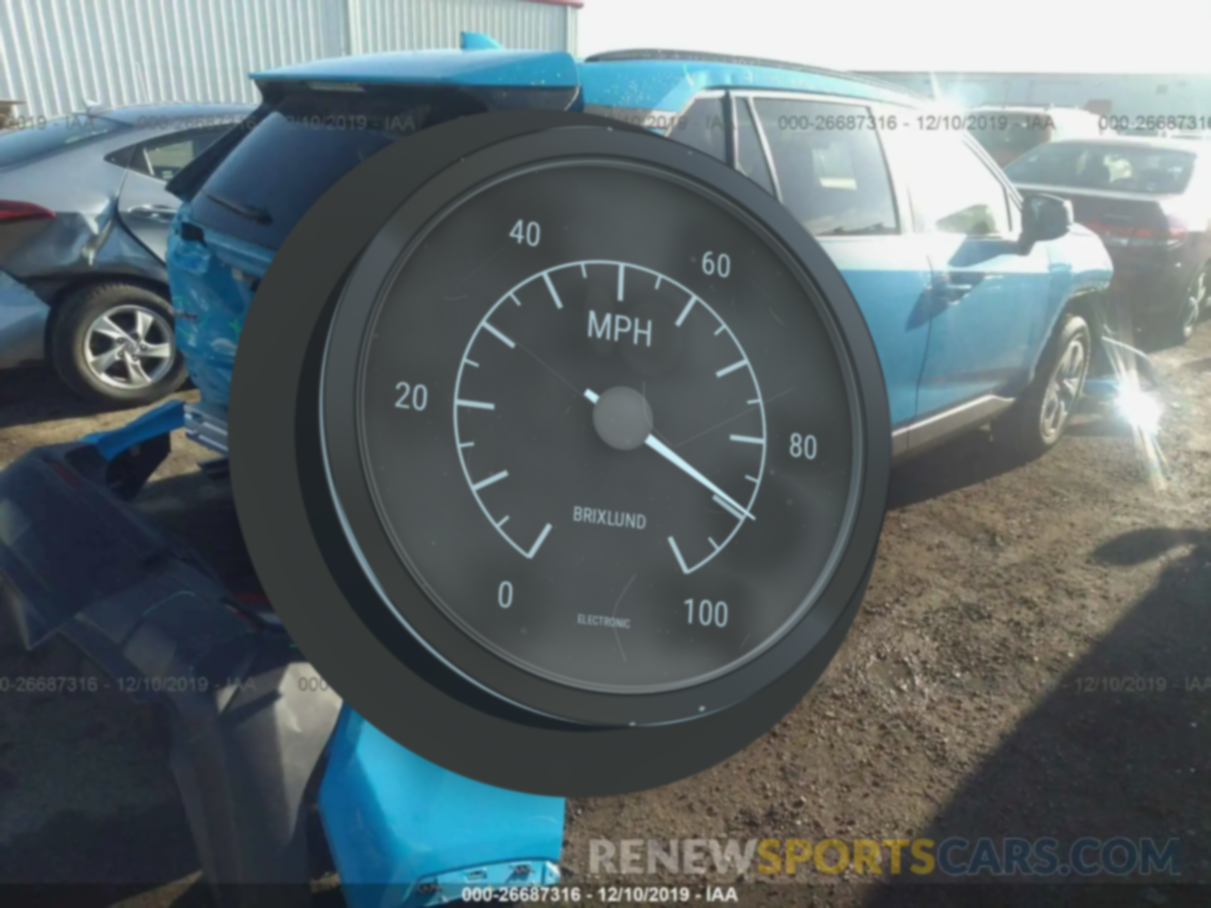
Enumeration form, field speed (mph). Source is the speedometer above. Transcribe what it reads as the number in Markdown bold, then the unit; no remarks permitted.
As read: **90** mph
